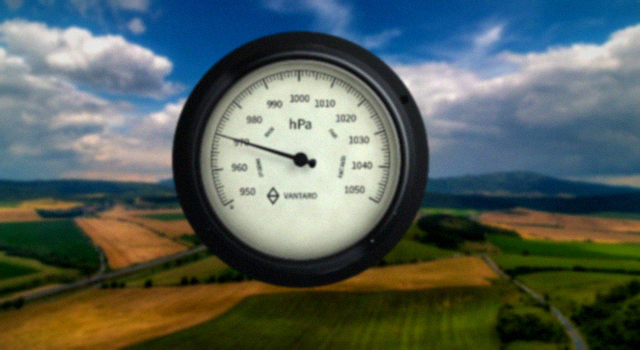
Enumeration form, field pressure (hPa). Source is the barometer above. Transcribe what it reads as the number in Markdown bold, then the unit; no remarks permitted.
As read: **970** hPa
